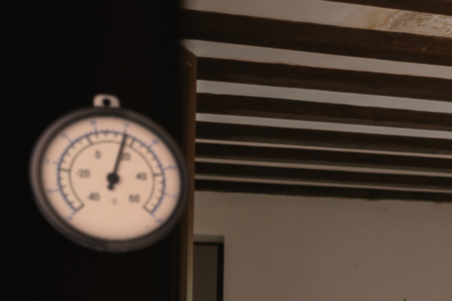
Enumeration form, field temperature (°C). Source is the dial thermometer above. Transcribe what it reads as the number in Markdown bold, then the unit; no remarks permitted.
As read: **16** °C
